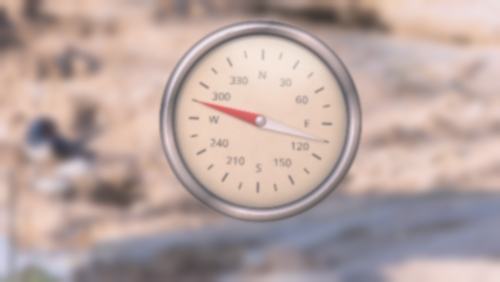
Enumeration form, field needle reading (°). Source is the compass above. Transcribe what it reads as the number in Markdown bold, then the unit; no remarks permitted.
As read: **285** °
